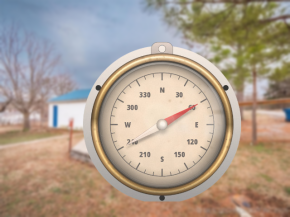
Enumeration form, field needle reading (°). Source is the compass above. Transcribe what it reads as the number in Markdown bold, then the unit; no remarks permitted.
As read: **60** °
